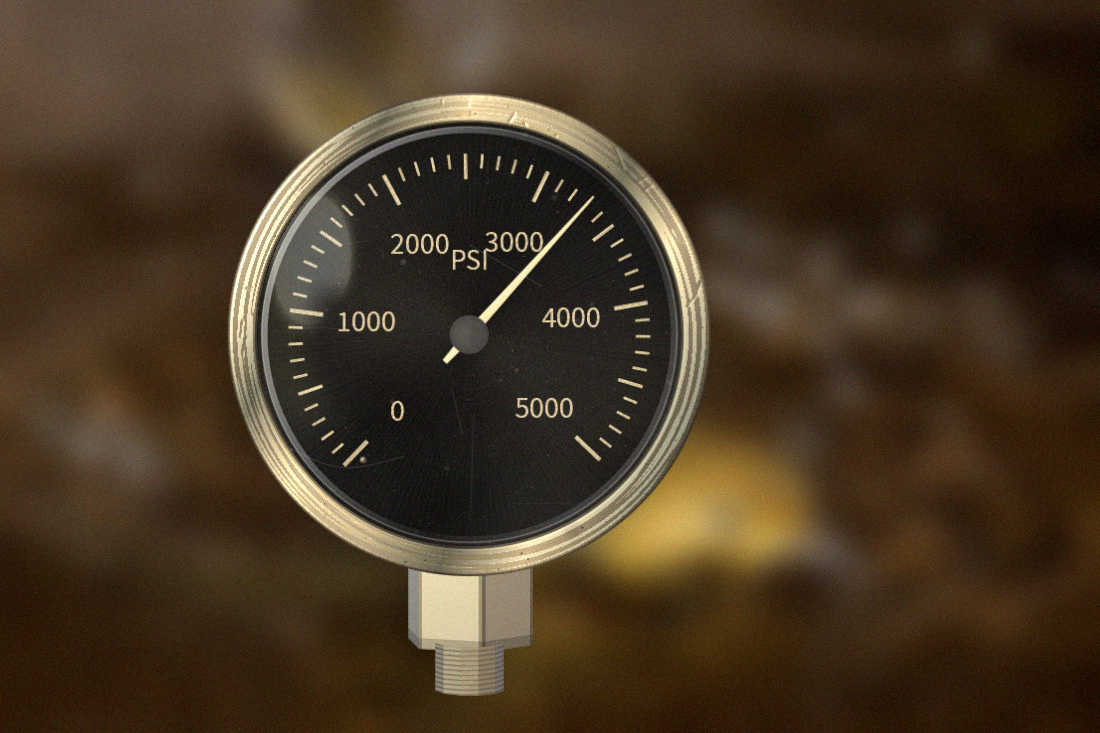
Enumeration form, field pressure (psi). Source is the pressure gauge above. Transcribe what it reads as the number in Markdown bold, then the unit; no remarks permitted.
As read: **3300** psi
